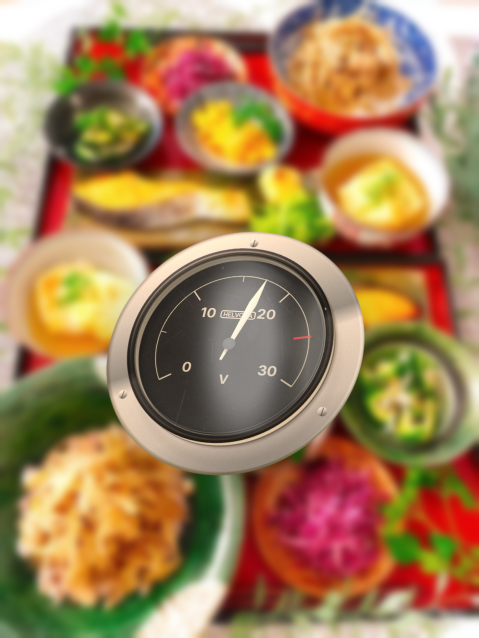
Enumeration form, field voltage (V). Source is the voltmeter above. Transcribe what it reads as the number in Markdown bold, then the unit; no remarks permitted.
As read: **17.5** V
